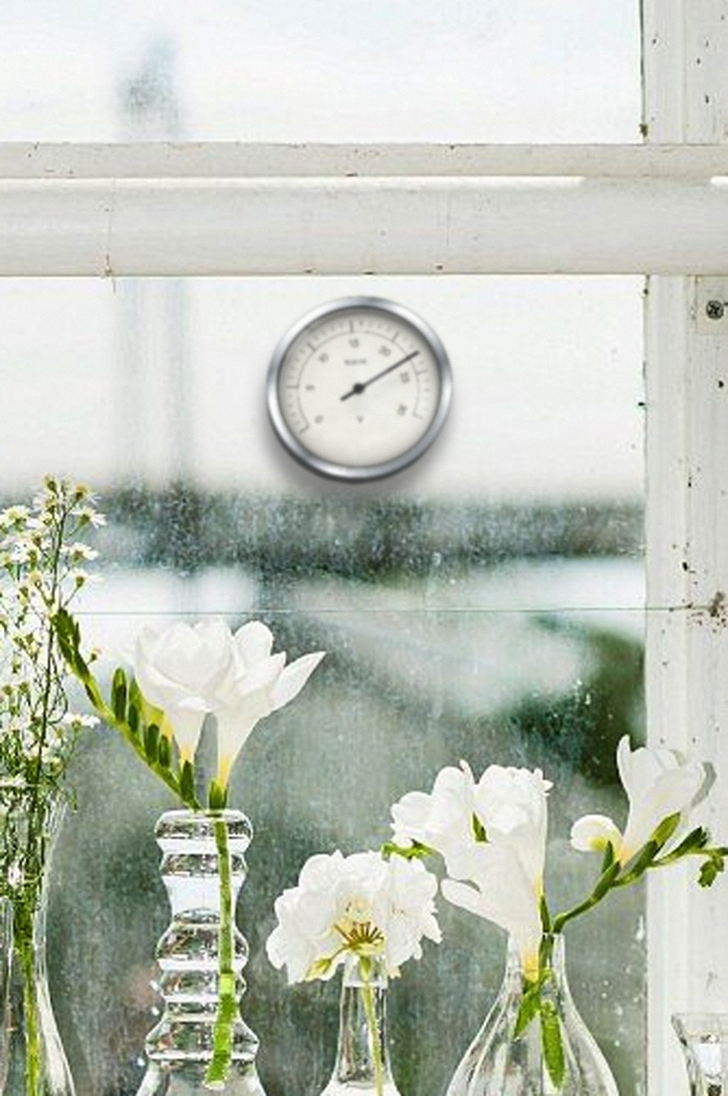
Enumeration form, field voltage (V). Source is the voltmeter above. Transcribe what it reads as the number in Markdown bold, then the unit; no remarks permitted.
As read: **23** V
